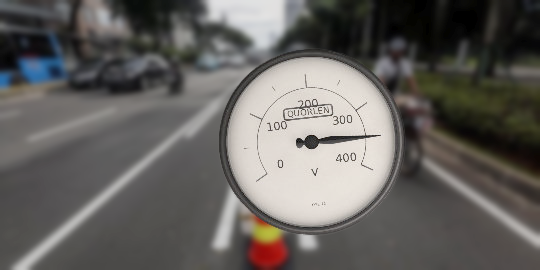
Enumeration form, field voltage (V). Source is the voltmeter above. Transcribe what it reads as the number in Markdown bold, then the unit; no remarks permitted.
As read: **350** V
